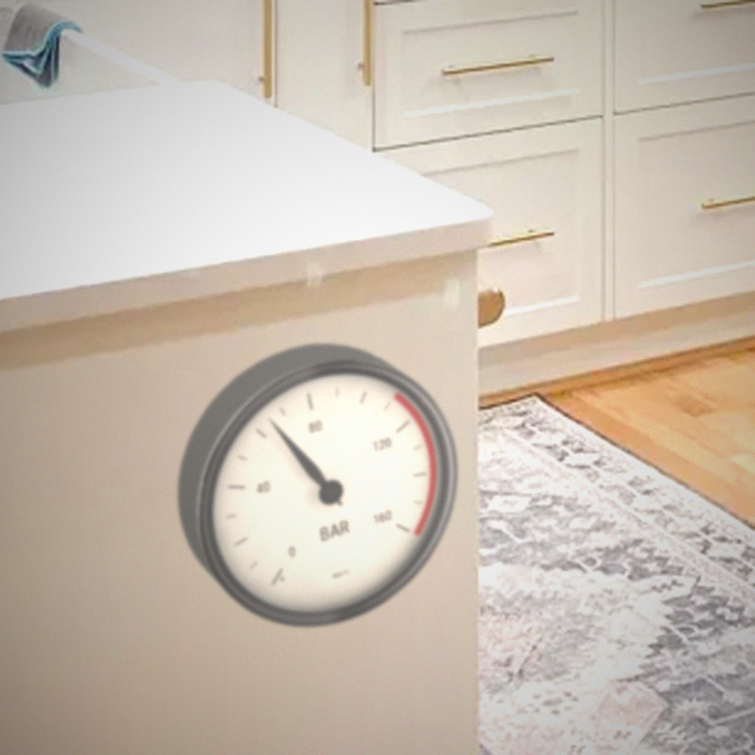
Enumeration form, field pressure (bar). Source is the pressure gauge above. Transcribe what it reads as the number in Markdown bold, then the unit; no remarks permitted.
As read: **65** bar
